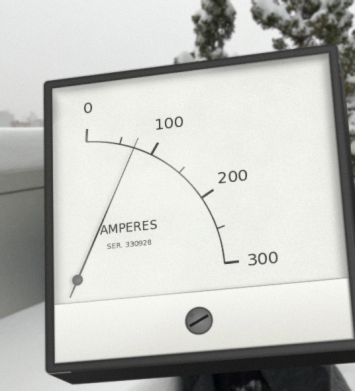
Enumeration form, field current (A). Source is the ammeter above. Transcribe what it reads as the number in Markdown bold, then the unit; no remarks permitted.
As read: **75** A
